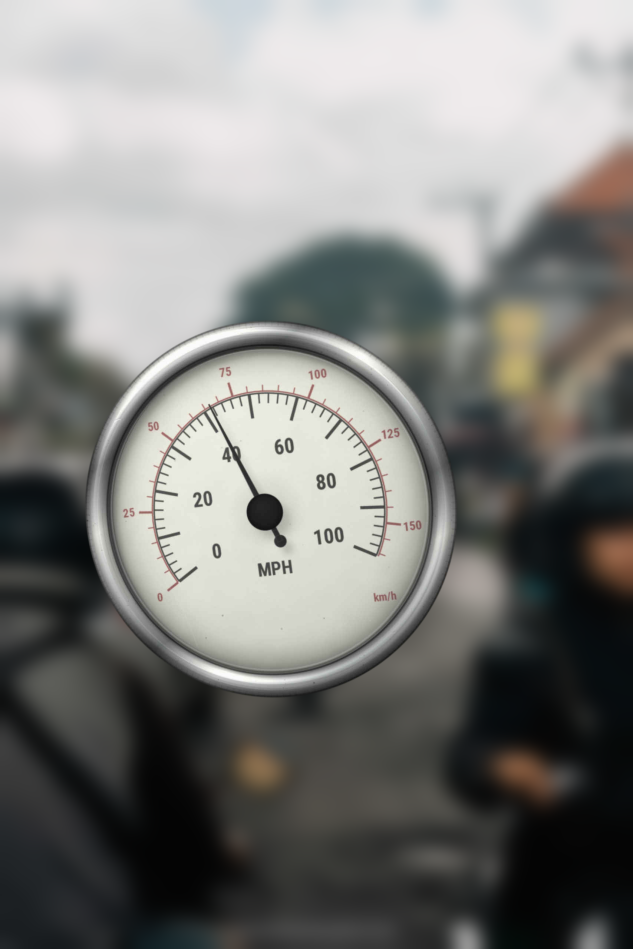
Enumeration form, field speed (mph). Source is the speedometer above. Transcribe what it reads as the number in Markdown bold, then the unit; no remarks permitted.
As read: **42** mph
